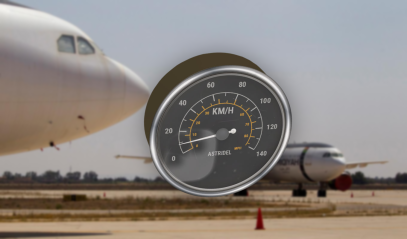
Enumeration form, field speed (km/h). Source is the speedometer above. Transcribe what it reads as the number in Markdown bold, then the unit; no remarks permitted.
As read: **10** km/h
